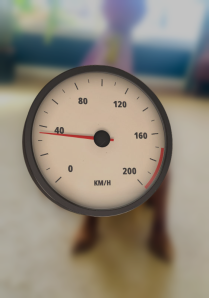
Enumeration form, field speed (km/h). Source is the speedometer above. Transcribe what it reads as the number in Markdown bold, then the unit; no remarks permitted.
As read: **35** km/h
